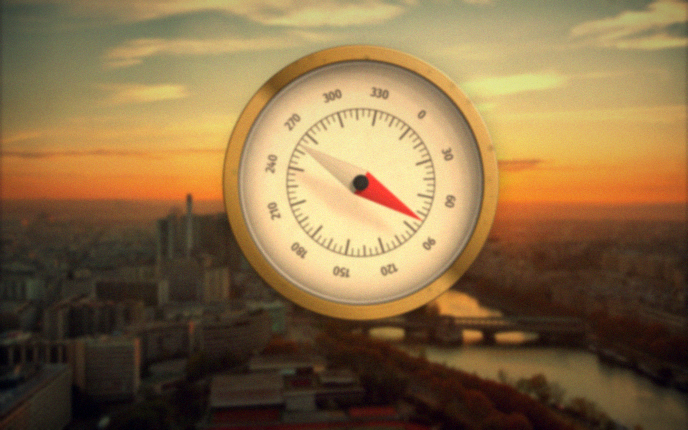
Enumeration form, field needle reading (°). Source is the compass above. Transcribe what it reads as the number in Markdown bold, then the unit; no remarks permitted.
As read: **80** °
